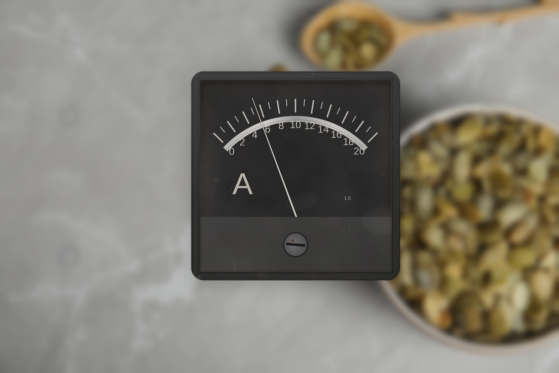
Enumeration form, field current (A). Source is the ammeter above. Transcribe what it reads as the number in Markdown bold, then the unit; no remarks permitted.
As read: **5.5** A
